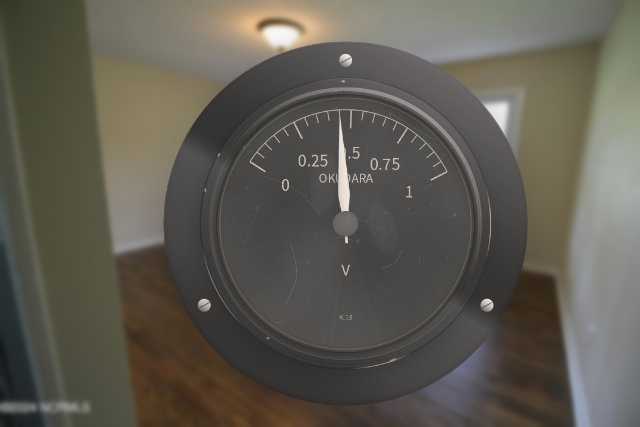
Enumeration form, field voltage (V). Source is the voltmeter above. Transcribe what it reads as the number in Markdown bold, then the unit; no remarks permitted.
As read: **0.45** V
